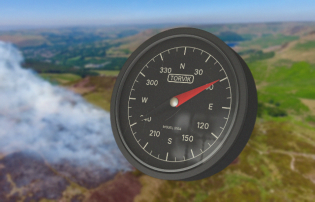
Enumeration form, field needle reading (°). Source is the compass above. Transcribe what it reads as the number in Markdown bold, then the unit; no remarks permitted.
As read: **60** °
